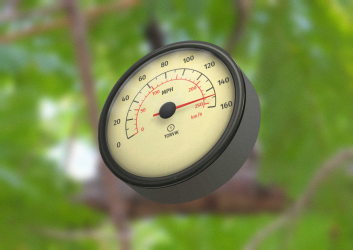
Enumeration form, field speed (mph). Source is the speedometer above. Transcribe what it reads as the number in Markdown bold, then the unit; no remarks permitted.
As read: **150** mph
